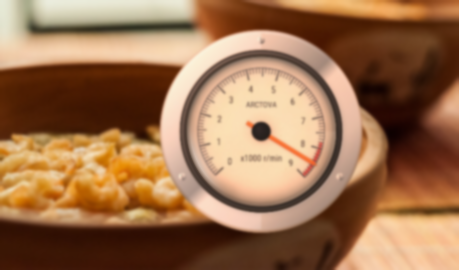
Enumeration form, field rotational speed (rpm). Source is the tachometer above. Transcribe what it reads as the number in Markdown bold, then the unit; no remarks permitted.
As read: **8500** rpm
